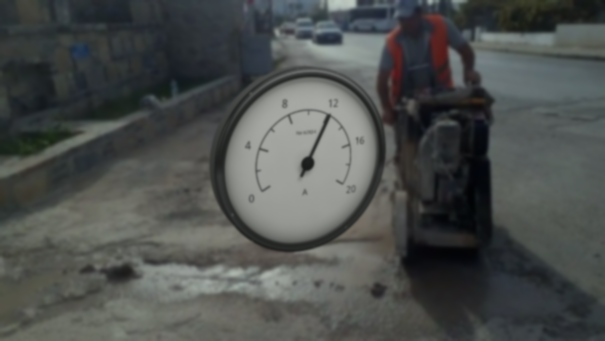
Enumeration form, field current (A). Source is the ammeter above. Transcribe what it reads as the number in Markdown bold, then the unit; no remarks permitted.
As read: **12** A
